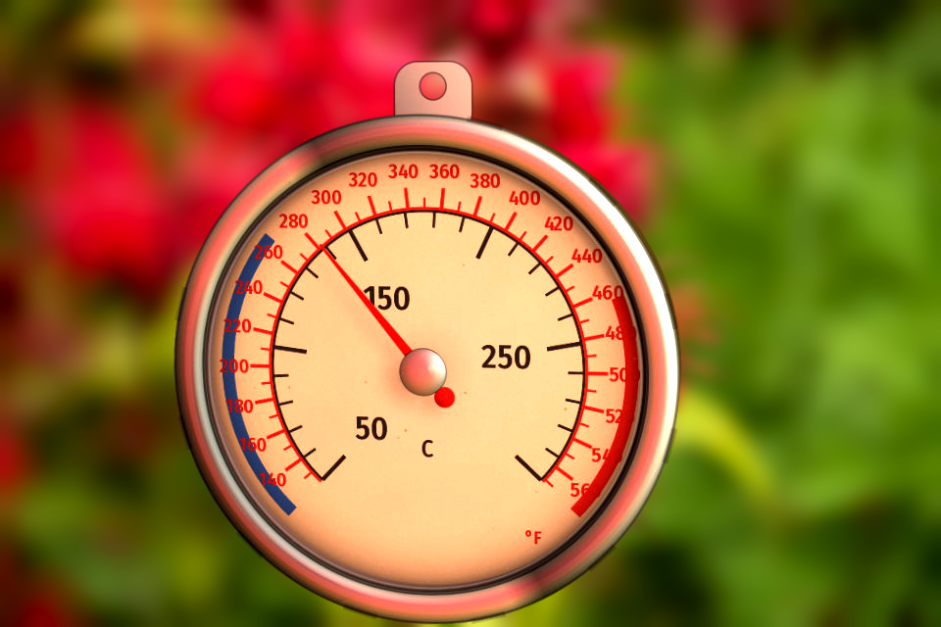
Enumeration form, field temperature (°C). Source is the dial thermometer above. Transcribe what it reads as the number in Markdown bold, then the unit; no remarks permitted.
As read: **140** °C
